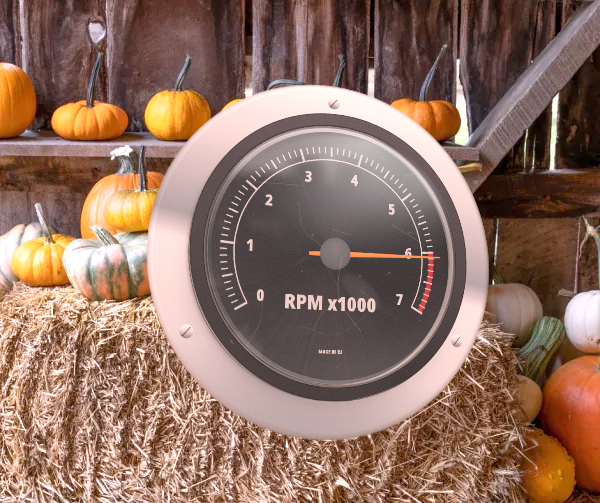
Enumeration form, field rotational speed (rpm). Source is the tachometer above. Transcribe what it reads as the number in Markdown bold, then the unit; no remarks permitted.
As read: **6100** rpm
